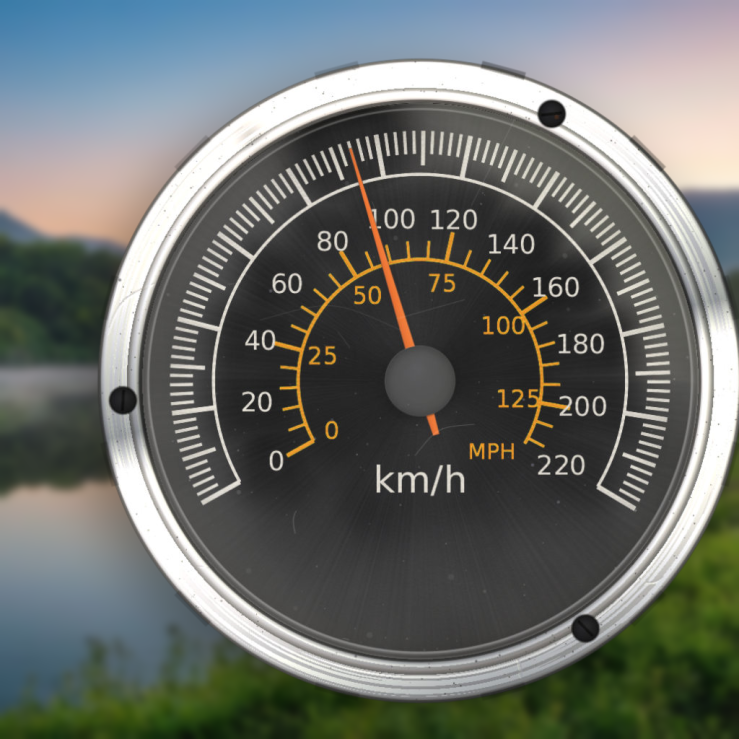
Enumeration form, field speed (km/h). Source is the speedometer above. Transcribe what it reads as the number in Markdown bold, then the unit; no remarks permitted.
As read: **94** km/h
